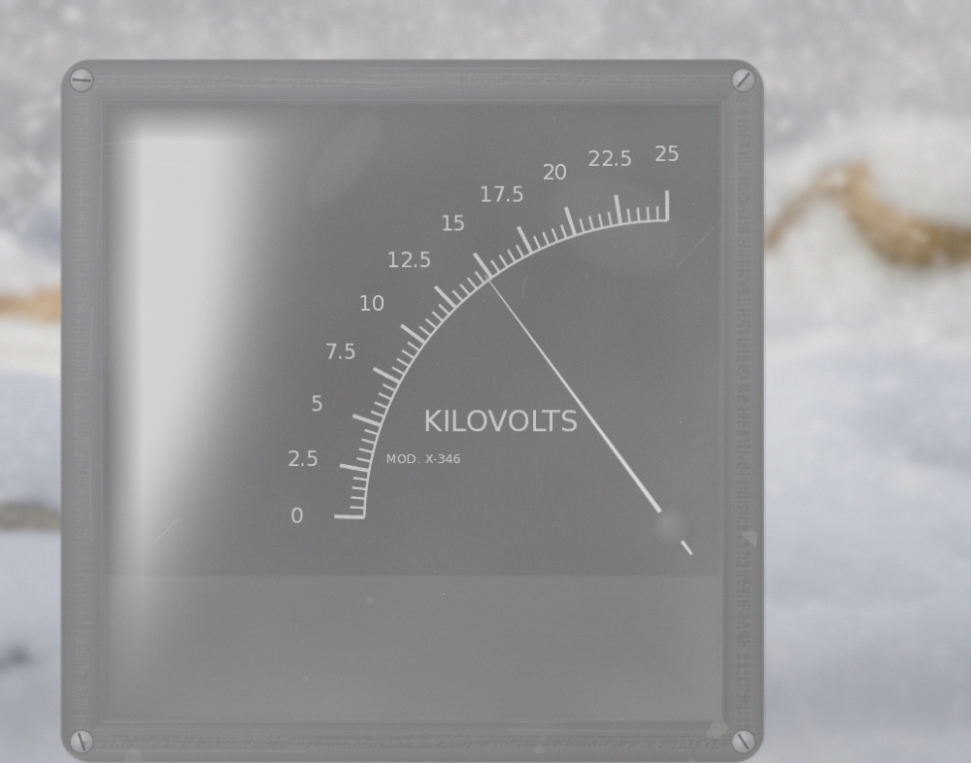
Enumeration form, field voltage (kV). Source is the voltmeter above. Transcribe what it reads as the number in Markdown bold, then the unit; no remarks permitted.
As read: **14.75** kV
